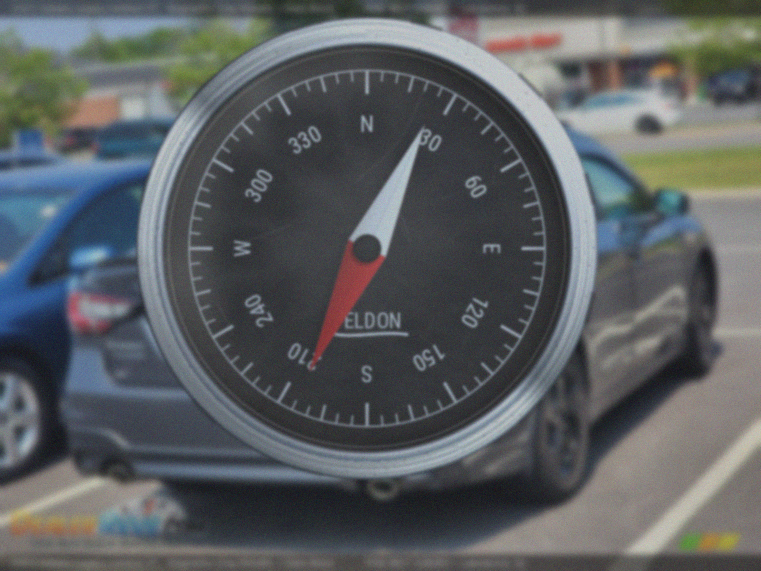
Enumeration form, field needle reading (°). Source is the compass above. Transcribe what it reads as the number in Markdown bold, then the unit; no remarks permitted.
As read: **205** °
